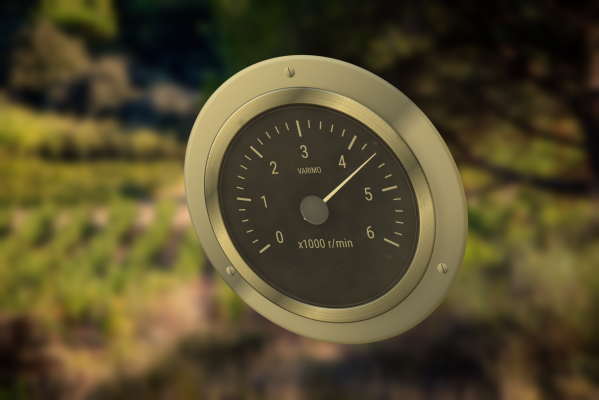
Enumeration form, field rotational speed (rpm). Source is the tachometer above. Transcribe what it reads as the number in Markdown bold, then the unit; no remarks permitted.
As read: **4400** rpm
